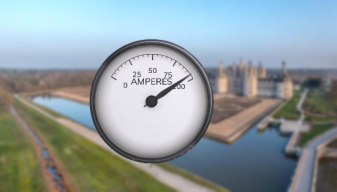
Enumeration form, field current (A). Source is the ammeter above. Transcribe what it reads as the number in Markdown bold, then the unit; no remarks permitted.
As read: **95** A
